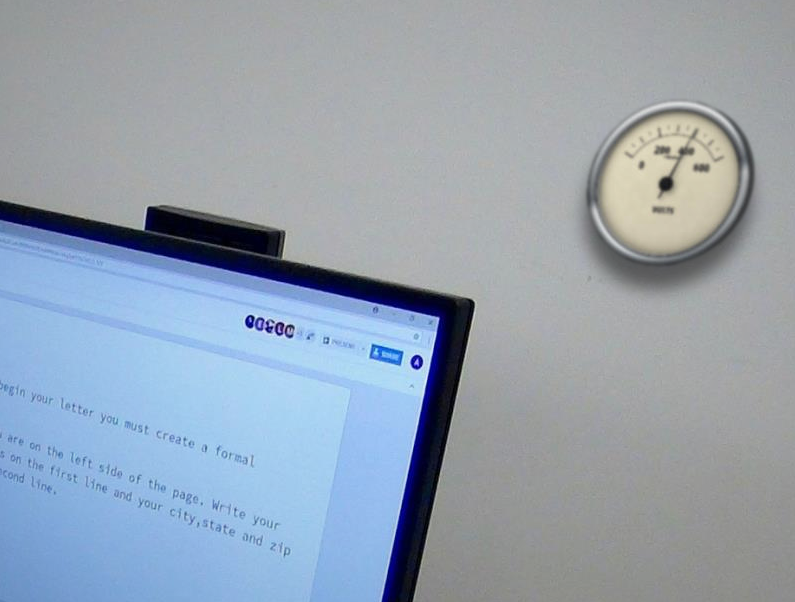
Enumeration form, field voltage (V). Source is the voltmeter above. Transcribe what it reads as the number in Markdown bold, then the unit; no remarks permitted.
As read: **400** V
